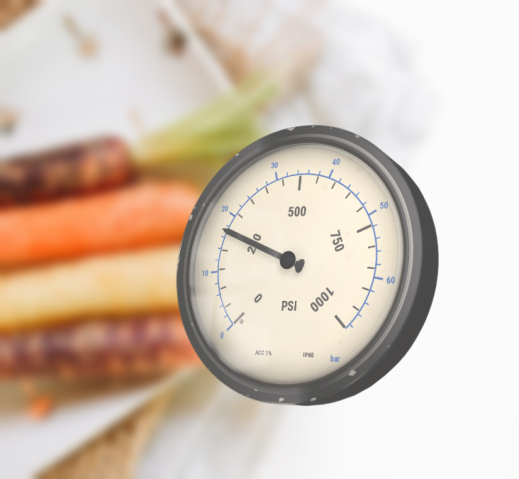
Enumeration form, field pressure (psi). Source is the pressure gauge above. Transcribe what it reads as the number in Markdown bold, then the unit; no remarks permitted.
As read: **250** psi
